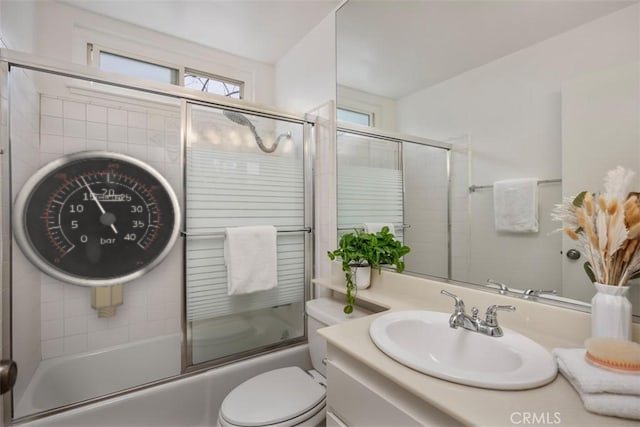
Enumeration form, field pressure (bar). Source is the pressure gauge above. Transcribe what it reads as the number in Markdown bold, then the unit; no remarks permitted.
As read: **16** bar
